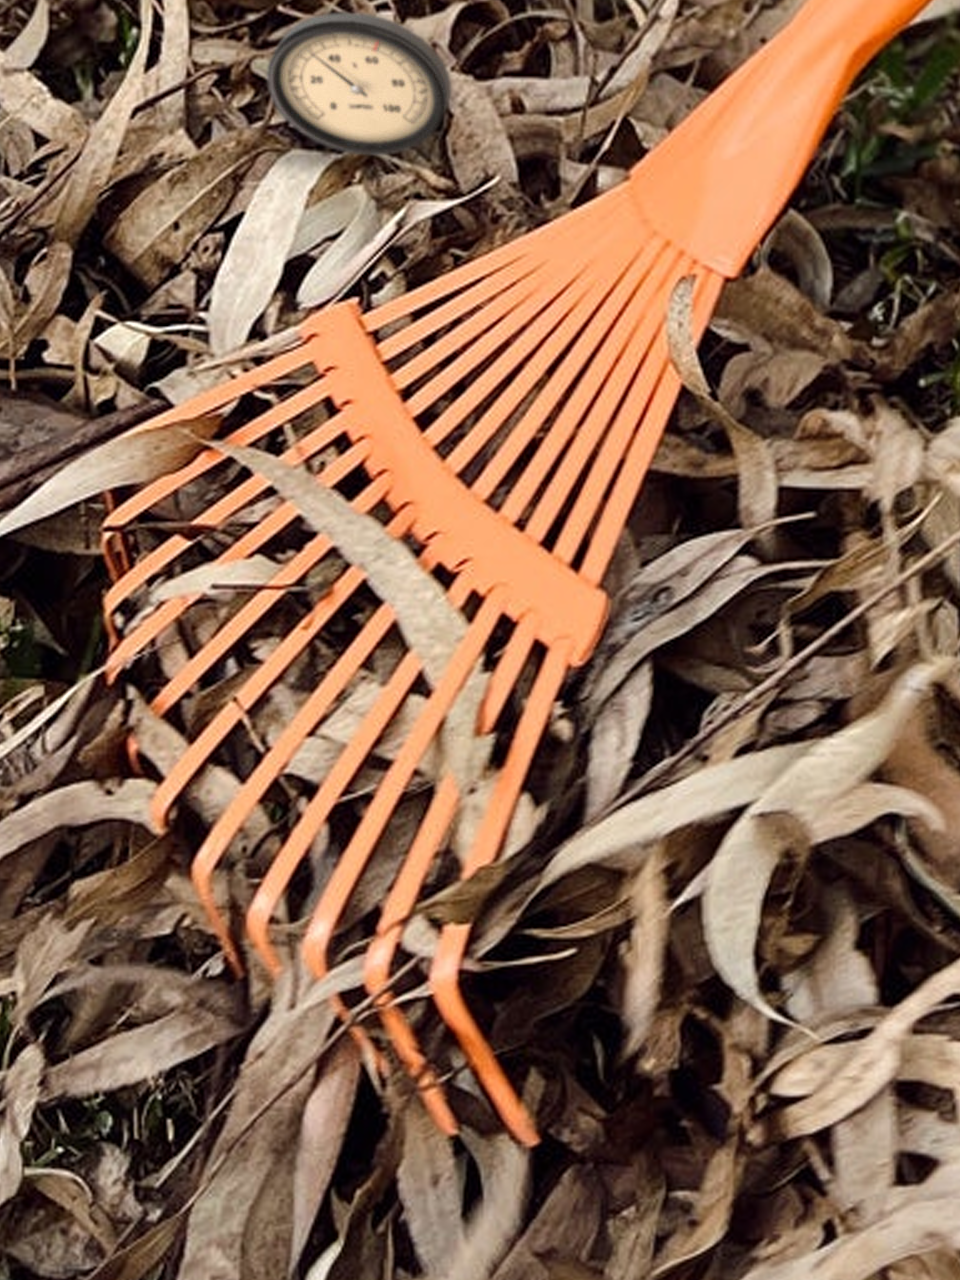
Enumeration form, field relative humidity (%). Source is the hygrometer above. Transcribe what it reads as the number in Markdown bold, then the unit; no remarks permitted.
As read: **35** %
